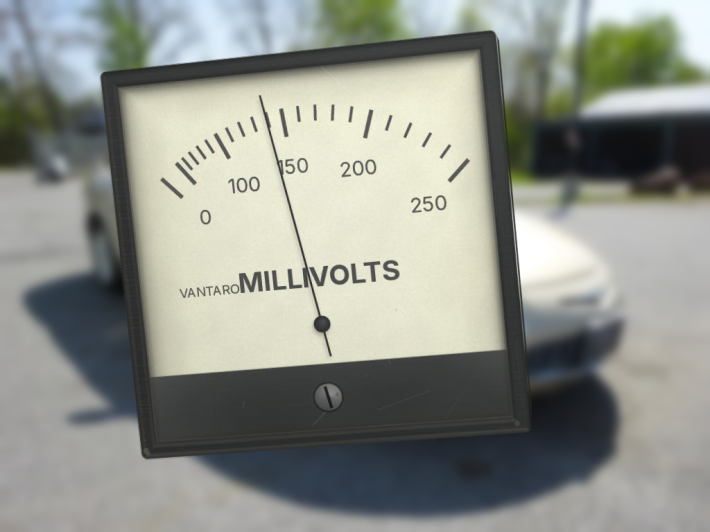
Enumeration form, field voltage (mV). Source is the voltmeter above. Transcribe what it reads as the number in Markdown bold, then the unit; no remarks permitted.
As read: **140** mV
